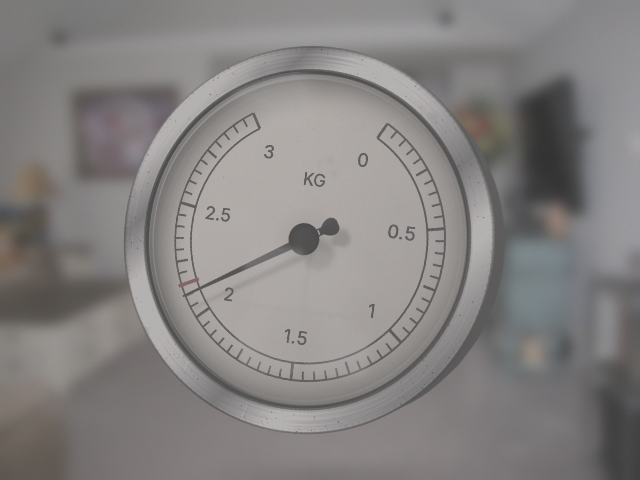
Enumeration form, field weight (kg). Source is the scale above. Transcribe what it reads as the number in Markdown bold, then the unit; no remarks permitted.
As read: **2.1** kg
